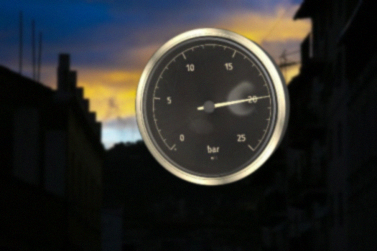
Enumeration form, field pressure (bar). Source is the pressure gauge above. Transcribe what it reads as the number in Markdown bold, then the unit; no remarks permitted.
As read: **20** bar
